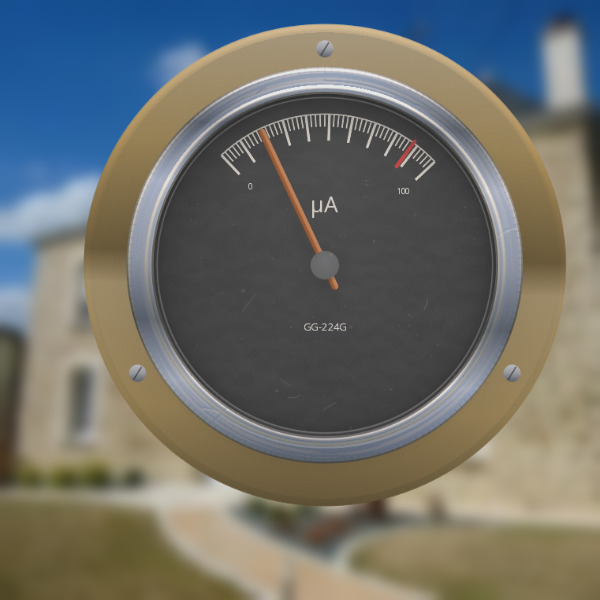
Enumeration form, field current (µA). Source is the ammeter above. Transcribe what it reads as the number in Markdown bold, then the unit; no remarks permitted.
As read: **20** µA
